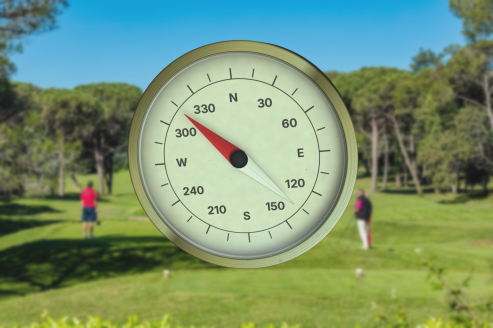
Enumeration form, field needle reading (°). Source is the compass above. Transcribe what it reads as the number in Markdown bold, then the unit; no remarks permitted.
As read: **315** °
